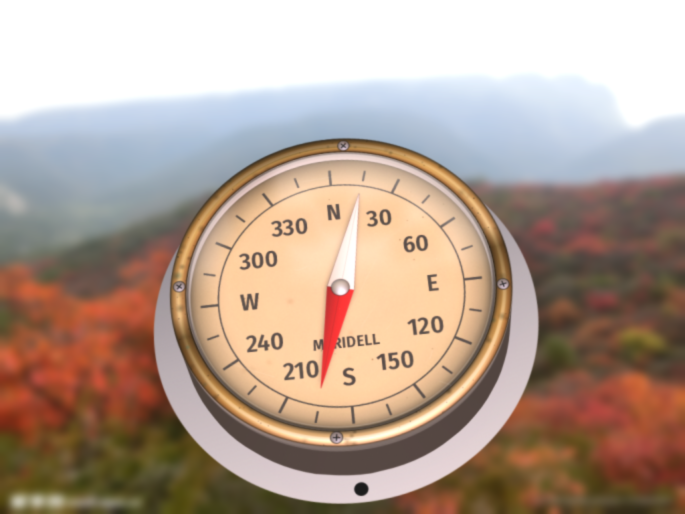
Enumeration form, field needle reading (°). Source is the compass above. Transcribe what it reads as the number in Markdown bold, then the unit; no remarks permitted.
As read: **195** °
